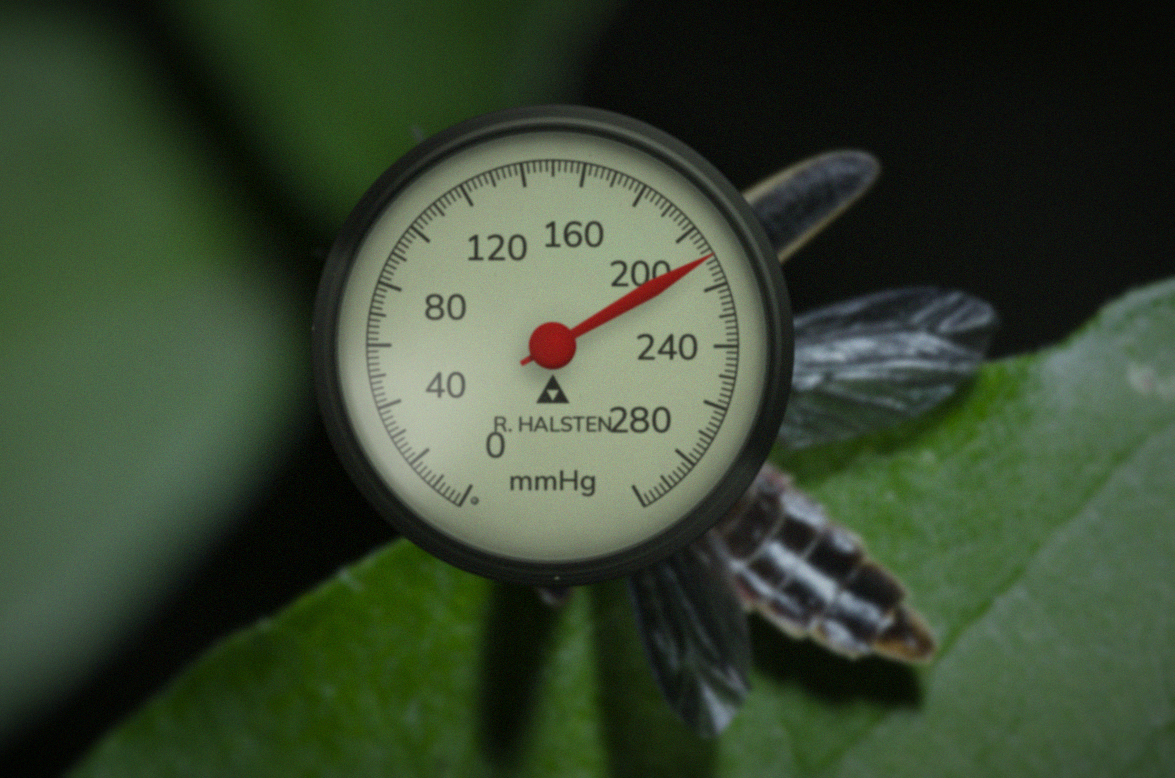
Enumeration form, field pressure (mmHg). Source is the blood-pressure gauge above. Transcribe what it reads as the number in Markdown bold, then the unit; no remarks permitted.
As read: **210** mmHg
